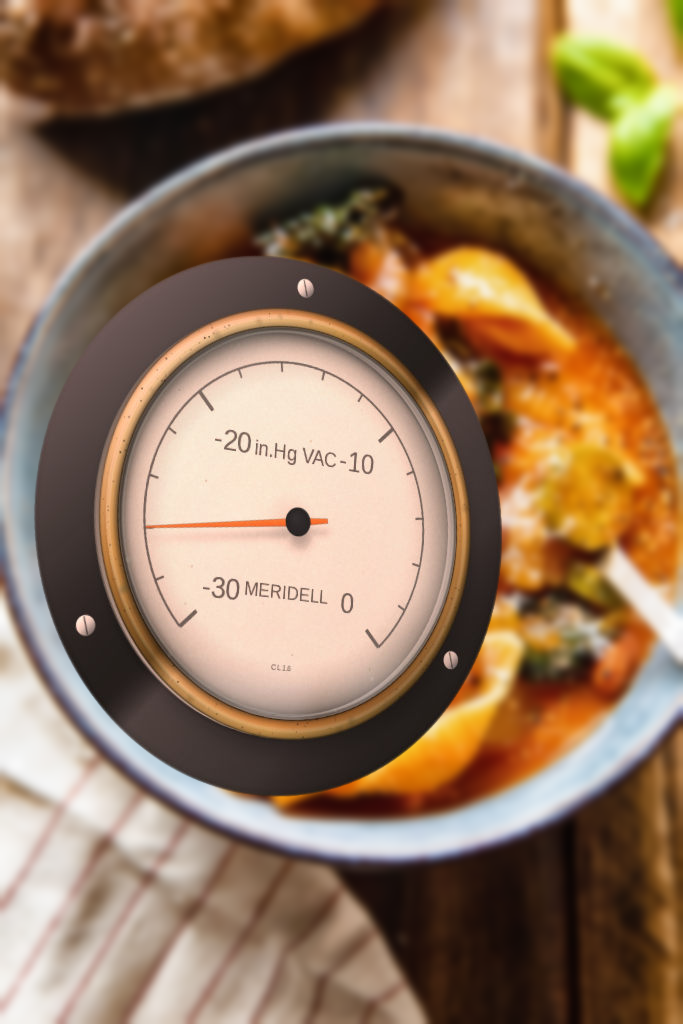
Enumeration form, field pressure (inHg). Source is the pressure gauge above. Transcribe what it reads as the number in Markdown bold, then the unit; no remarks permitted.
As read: **-26** inHg
